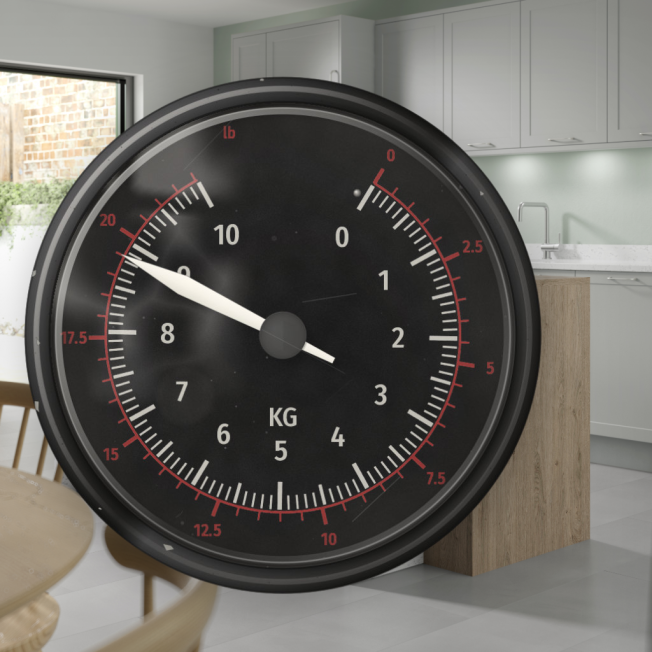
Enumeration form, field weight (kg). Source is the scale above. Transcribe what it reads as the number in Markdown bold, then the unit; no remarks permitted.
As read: **8.85** kg
